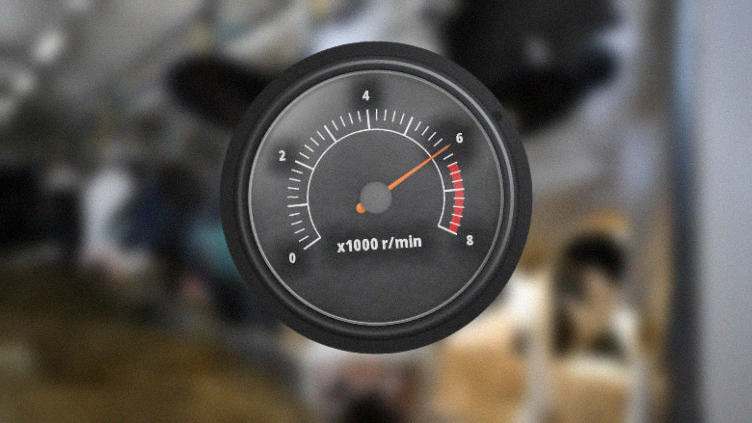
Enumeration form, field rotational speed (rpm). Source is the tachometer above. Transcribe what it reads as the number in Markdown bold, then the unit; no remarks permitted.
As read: **6000** rpm
